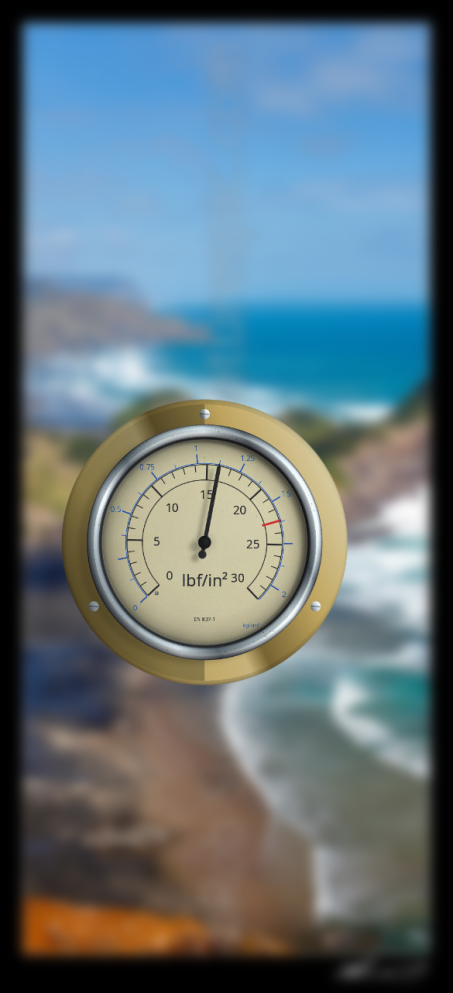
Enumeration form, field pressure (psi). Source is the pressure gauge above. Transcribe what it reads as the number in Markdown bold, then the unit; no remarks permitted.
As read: **16** psi
